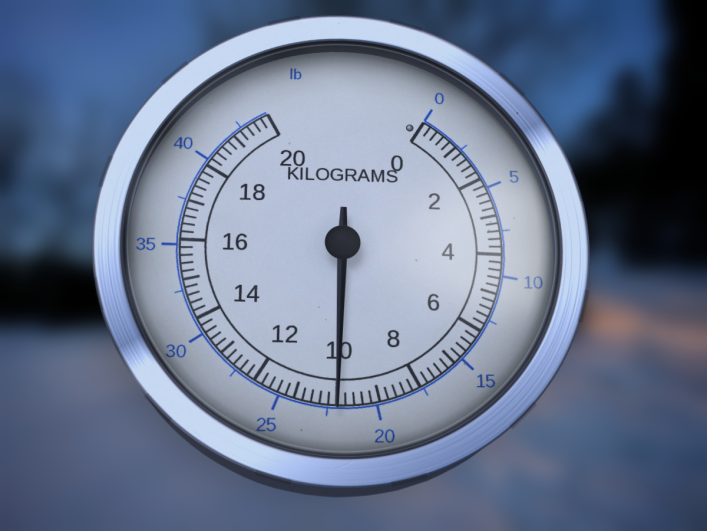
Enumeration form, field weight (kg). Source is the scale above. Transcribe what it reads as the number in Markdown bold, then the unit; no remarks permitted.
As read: **10** kg
